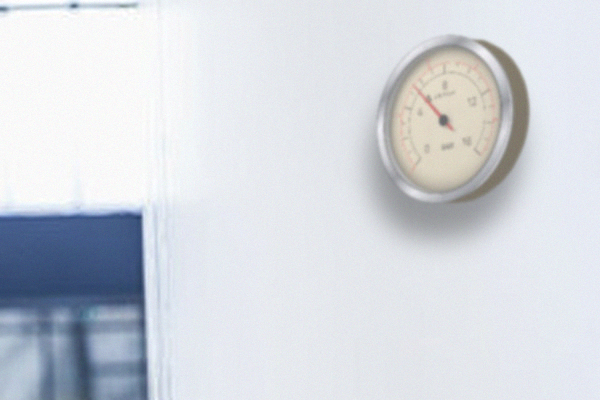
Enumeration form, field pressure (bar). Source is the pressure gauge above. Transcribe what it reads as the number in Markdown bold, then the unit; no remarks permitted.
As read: **5.5** bar
